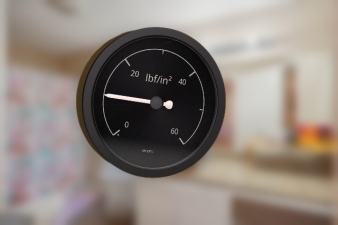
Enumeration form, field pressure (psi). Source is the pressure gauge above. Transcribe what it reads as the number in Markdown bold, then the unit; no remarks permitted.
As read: **10** psi
